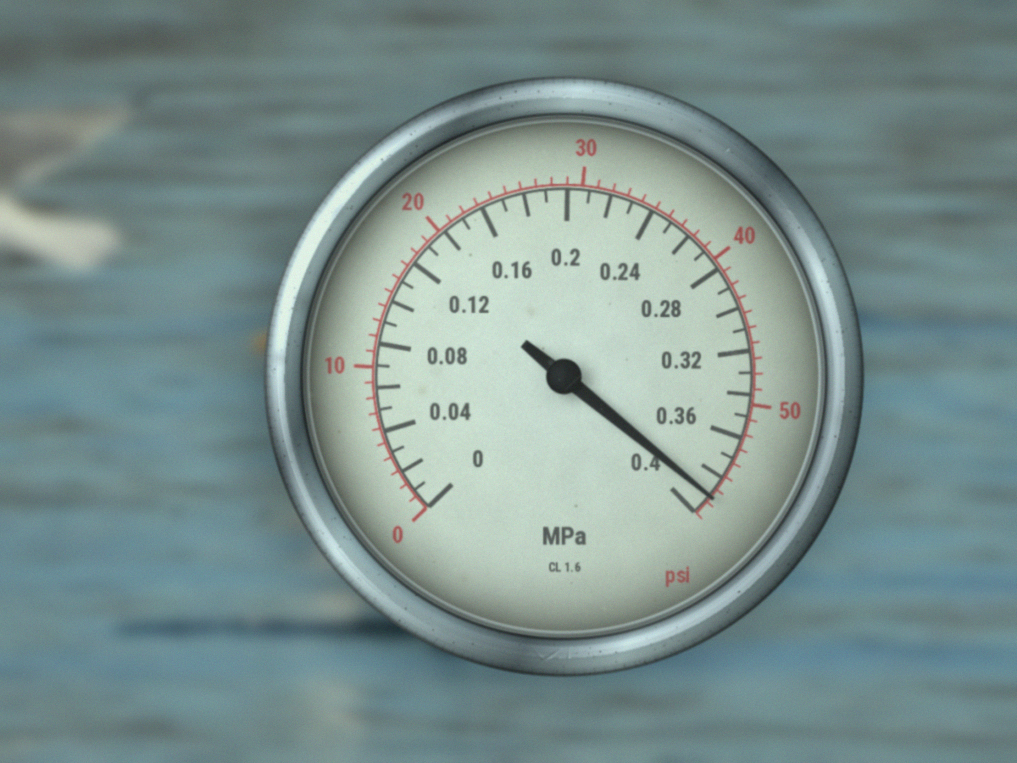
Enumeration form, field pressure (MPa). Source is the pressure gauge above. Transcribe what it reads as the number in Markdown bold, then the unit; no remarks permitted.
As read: **0.39** MPa
